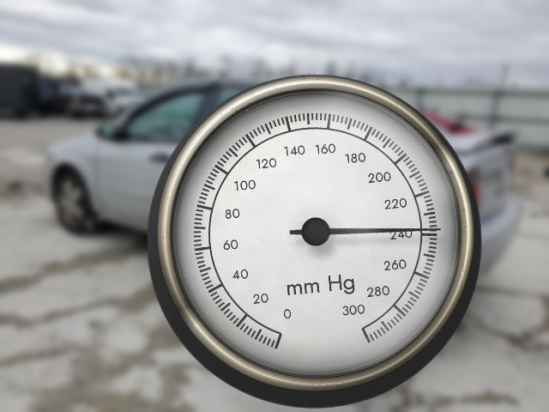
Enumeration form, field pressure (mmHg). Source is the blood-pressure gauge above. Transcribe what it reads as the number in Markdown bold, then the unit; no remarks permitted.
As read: **238** mmHg
